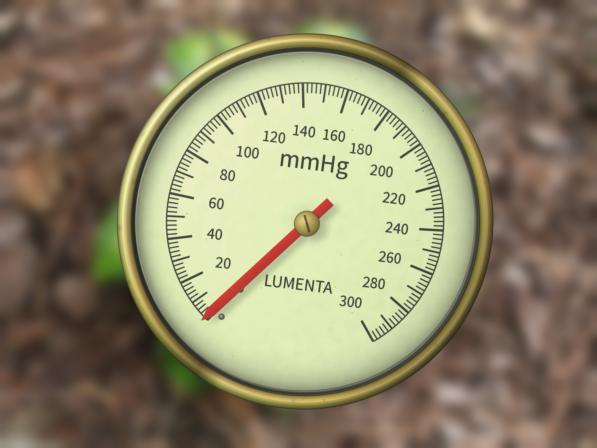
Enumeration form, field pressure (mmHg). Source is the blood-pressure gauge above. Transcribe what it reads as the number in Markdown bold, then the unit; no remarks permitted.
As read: **2** mmHg
